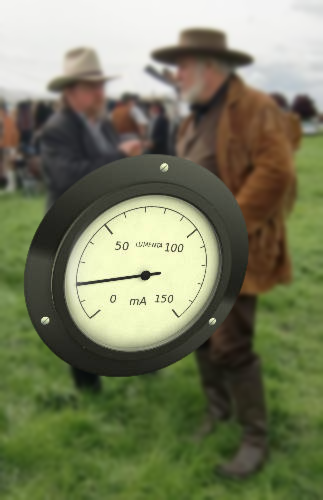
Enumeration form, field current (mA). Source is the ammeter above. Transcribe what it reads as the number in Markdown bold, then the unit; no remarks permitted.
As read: **20** mA
